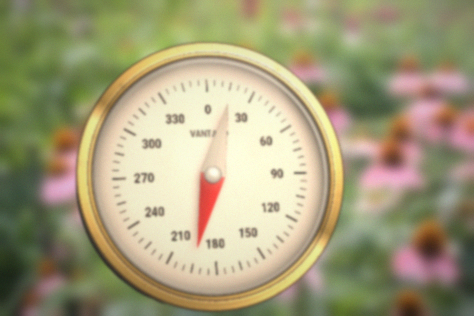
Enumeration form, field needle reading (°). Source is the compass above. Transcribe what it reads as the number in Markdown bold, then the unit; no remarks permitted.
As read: **195** °
